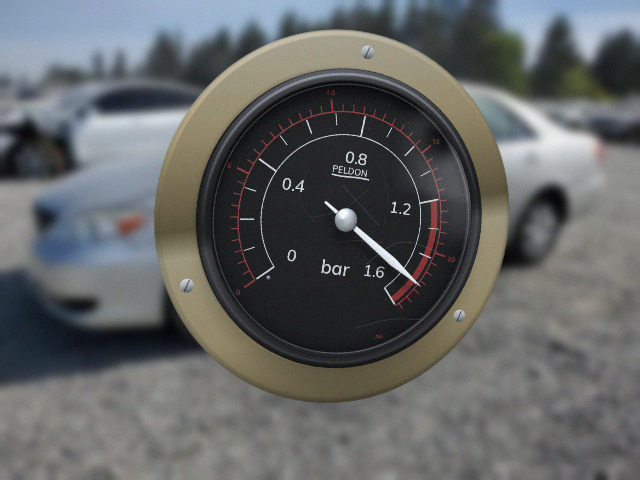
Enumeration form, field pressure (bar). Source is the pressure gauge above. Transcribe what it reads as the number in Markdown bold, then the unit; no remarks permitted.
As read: **1.5** bar
